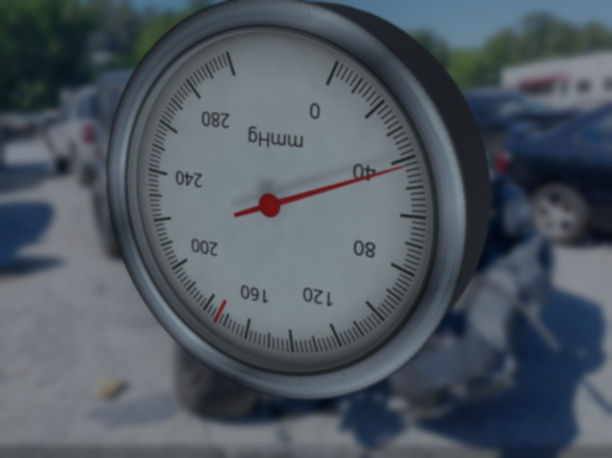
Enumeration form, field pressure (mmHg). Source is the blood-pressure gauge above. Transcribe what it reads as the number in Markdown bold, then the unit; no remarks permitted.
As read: **42** mmHg
